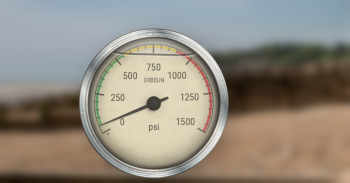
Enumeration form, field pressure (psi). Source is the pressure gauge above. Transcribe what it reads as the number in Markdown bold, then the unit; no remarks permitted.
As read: **50** psi
